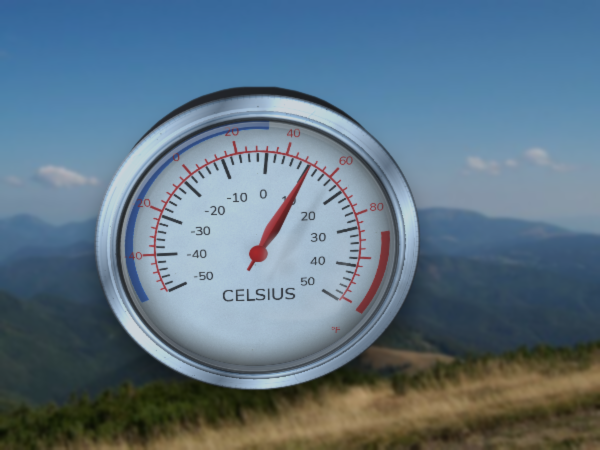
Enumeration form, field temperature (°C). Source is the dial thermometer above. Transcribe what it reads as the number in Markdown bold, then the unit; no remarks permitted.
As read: **10** °C
